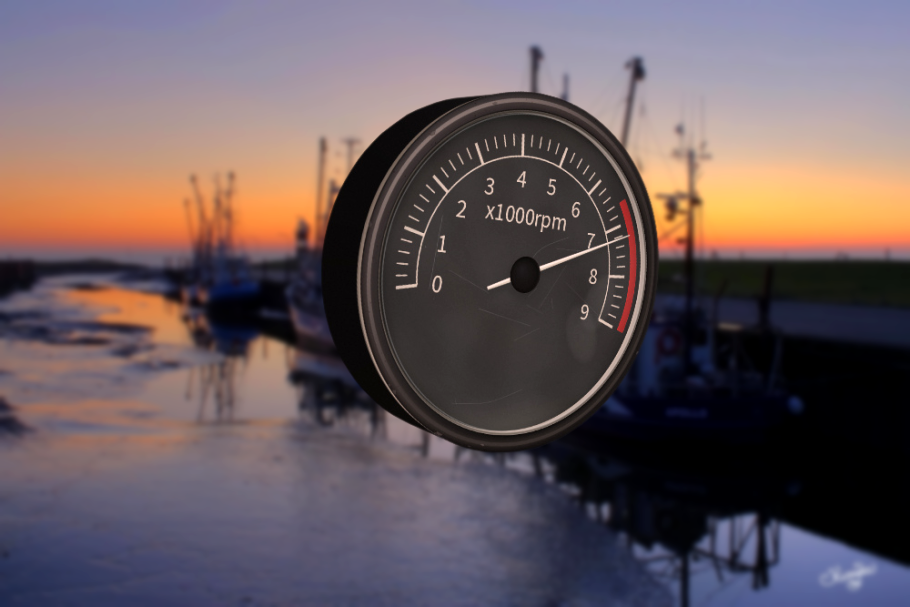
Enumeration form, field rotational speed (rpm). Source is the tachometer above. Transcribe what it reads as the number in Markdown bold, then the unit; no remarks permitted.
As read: **7200** rpm
